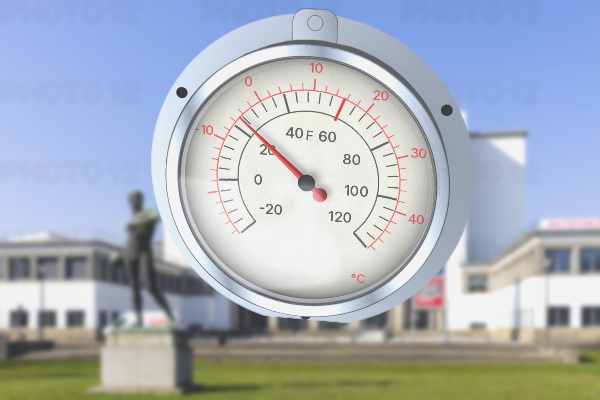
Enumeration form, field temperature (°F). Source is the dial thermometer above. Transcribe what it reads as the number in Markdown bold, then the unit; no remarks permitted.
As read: **24** °F
